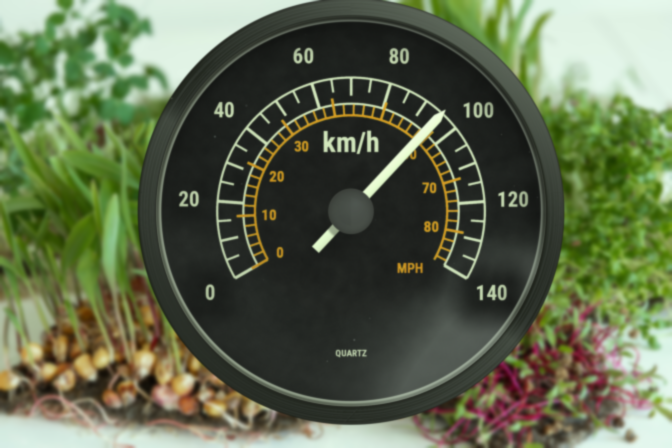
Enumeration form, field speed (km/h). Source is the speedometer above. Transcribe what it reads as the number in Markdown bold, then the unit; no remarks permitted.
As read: **95** km/h
